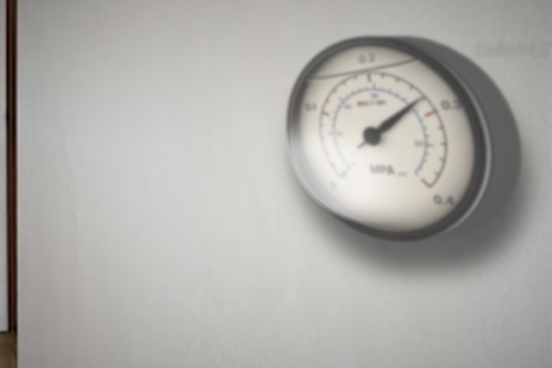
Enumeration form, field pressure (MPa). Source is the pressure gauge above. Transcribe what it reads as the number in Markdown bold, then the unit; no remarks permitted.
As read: **0.28** MPa
